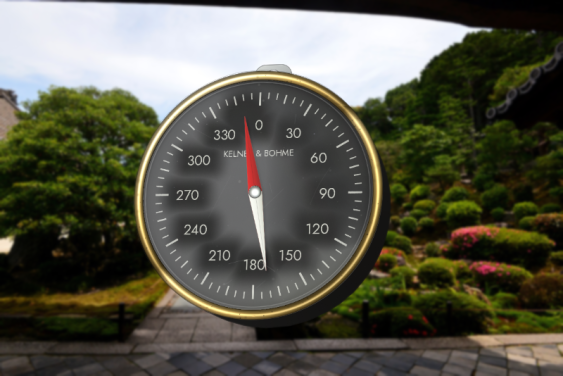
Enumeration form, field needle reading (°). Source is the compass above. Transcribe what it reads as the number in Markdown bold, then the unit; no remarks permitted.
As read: **350** °
